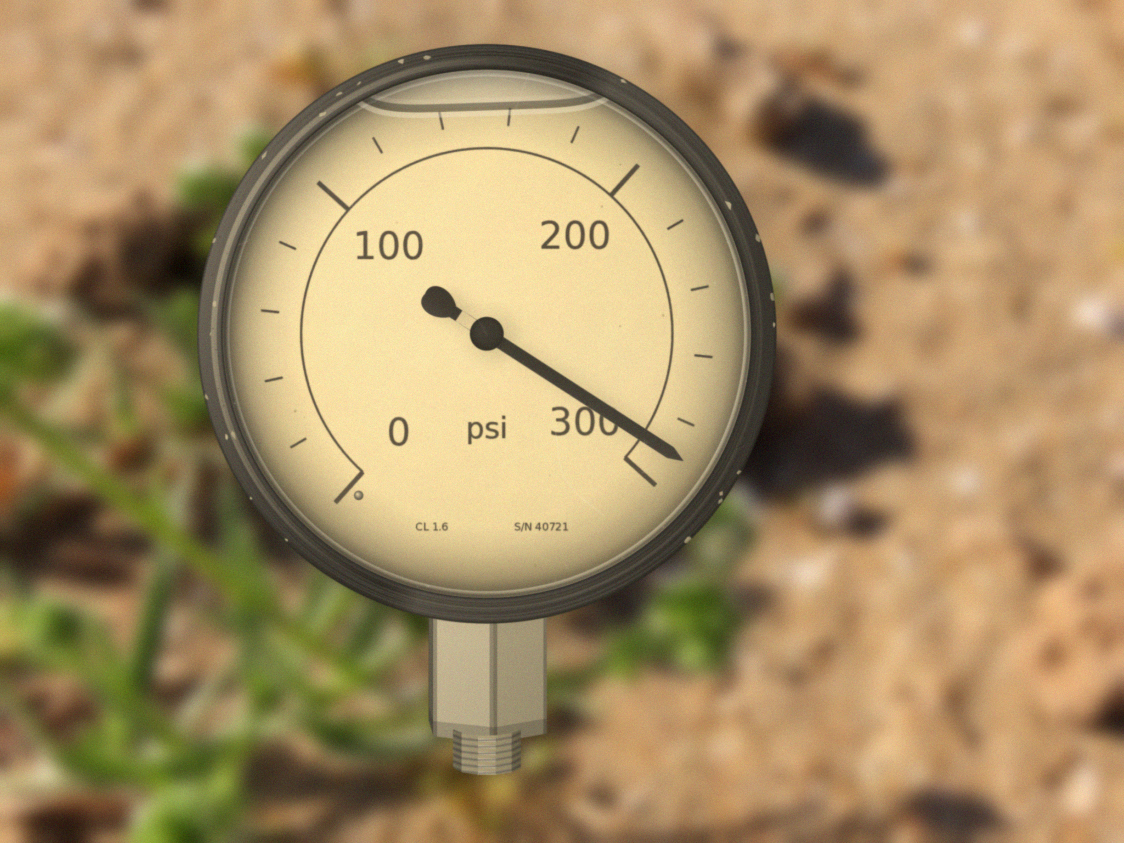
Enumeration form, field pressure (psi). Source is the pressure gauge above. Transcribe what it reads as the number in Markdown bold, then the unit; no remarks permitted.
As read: **290** psi
